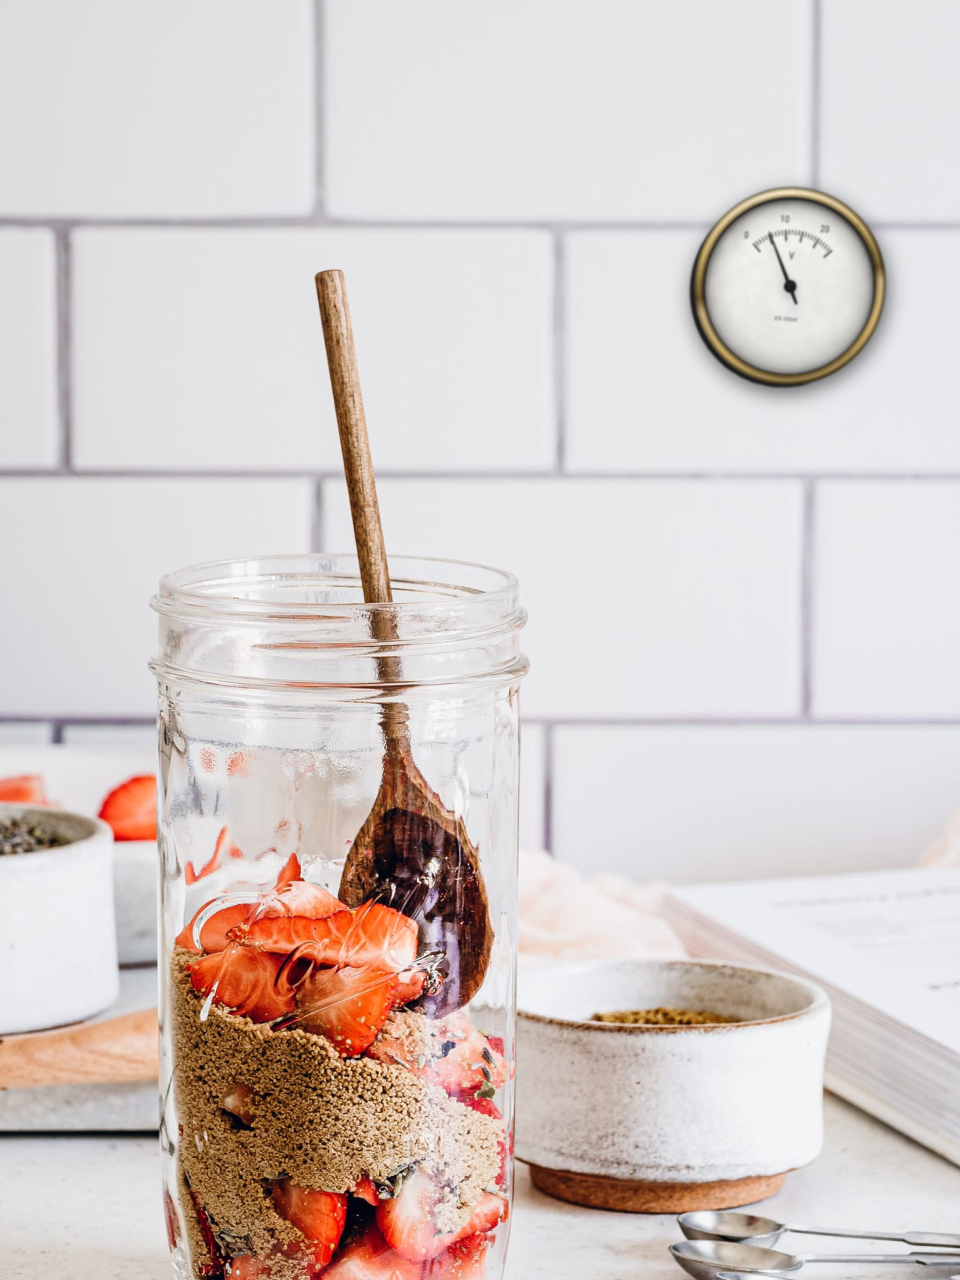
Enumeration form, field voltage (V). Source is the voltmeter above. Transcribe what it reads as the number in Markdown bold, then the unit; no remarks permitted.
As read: **5** V
